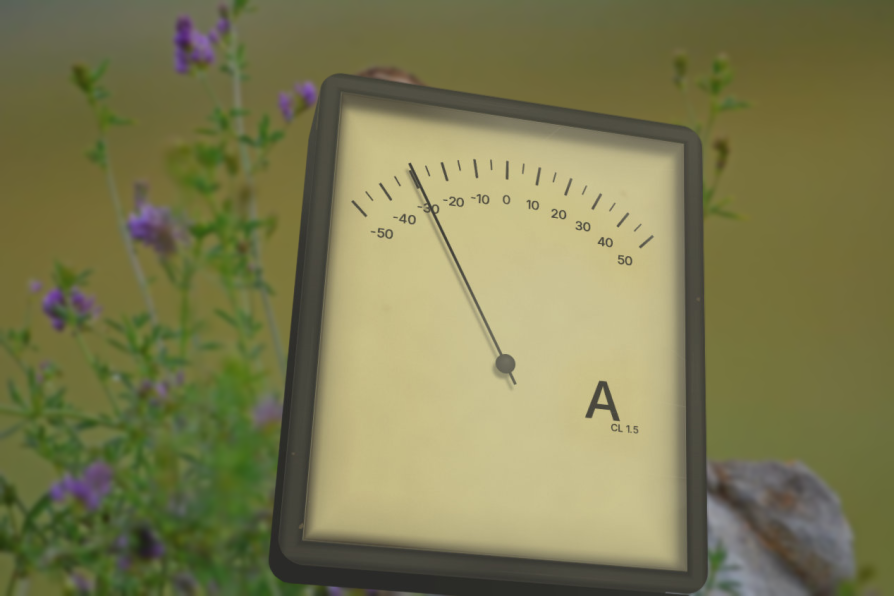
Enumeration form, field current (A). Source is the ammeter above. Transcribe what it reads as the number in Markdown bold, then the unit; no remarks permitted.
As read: **-30** A
